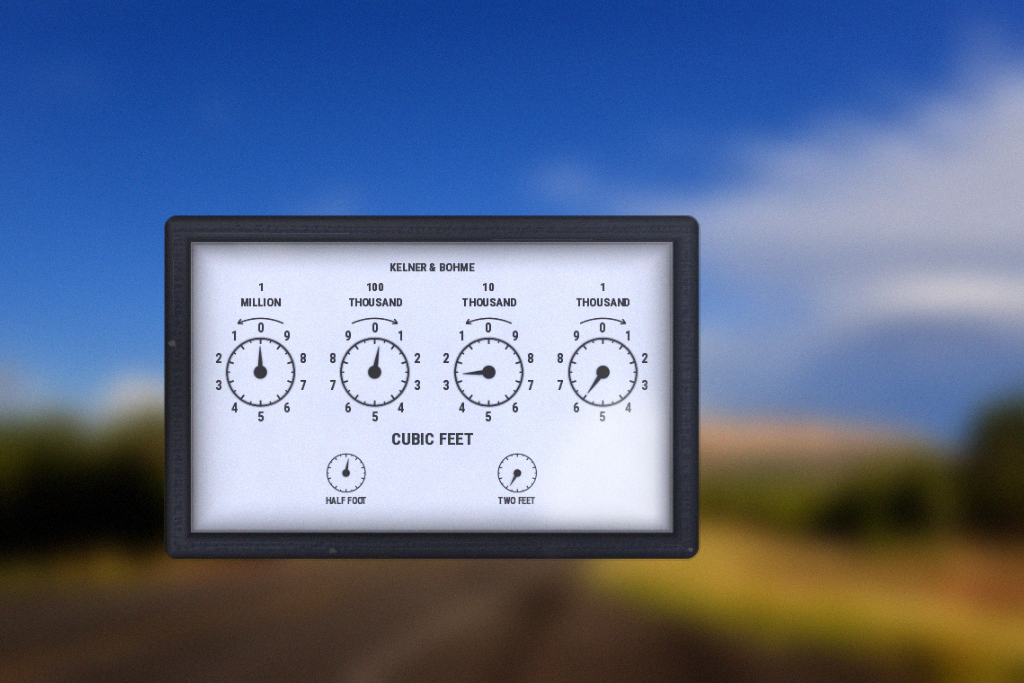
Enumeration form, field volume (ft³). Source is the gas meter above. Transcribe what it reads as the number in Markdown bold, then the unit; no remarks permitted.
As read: **2600** ft³
